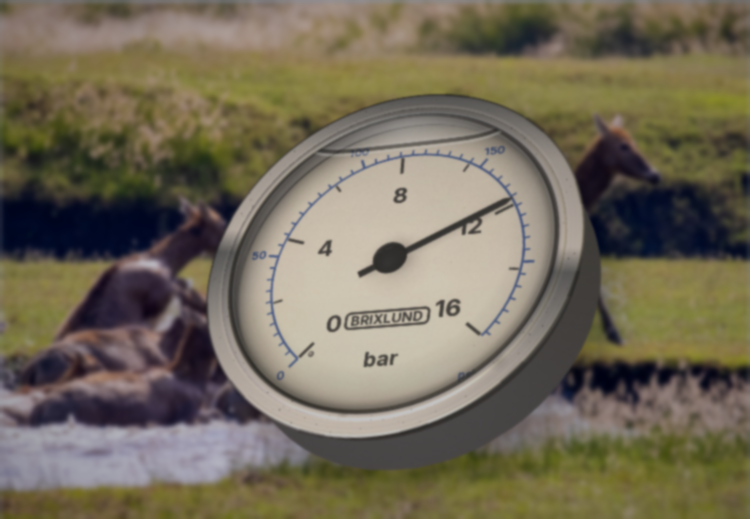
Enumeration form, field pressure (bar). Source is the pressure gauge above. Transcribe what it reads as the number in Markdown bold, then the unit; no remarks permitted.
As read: **12** bar
